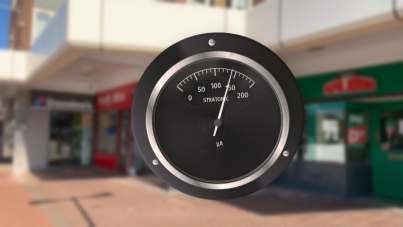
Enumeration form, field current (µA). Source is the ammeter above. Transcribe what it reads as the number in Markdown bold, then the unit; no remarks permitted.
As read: **140** µA
